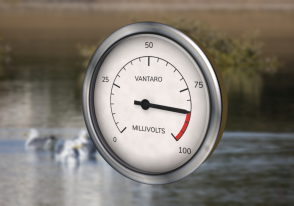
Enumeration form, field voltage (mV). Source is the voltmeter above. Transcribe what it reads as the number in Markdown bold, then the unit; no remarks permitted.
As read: **85** mV
